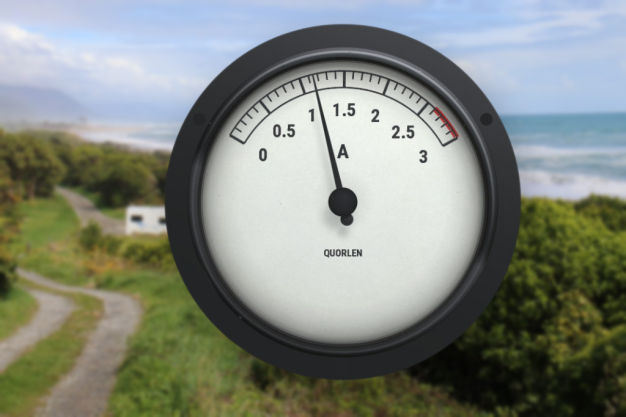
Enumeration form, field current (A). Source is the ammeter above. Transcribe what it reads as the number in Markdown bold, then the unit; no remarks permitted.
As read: **1.15** A
